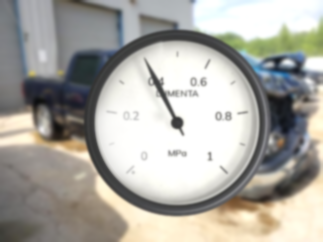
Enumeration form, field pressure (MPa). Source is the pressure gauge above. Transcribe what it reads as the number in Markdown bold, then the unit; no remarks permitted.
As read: **0.4** MPa
